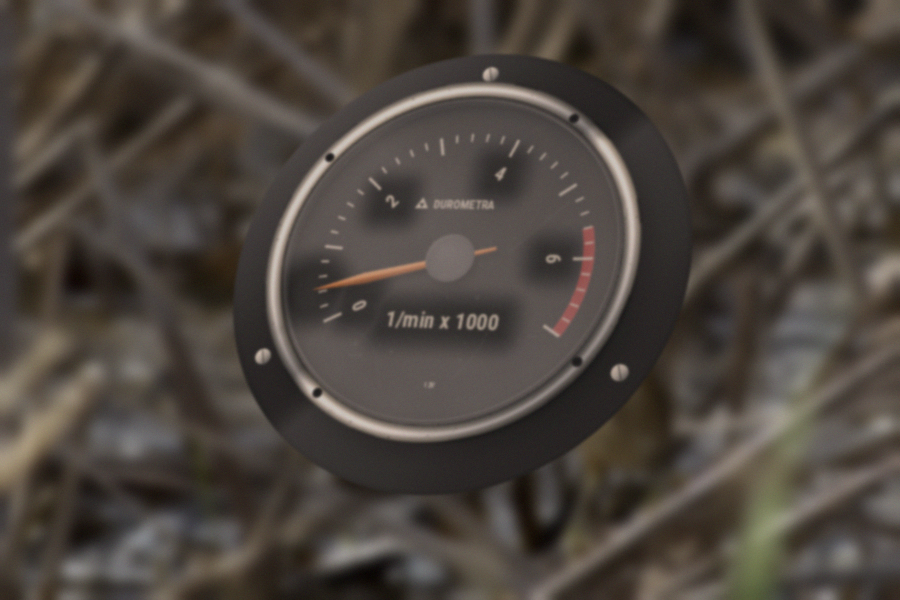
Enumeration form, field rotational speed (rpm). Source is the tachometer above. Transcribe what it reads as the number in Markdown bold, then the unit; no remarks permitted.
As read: **400** rpm
